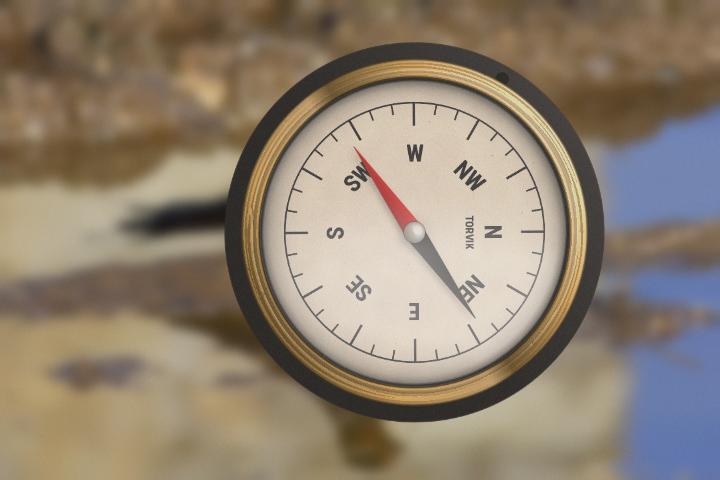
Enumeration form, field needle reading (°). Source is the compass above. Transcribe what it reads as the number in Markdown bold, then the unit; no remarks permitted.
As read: **235** °
